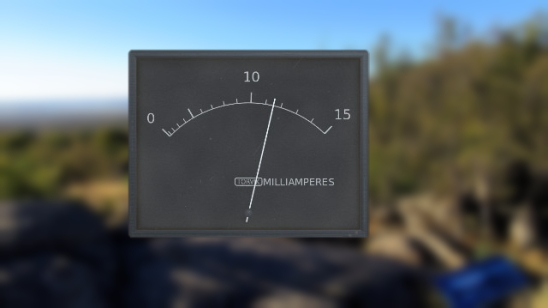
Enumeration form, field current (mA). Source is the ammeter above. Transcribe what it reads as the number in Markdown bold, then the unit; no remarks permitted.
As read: **11.5** mA
